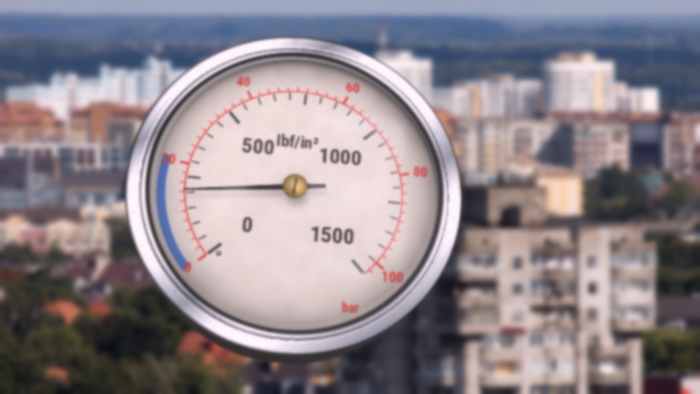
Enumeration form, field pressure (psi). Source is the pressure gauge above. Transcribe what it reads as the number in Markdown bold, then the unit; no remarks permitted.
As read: **200** psi
